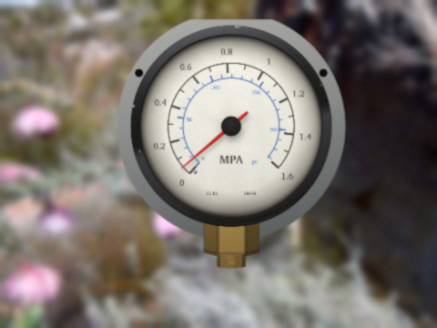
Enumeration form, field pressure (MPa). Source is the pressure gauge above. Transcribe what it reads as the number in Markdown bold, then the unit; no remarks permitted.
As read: **0.05** MPa
